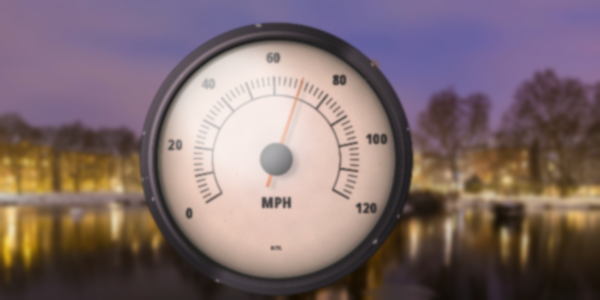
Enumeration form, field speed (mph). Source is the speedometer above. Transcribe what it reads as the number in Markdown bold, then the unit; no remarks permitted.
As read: **70** mph
